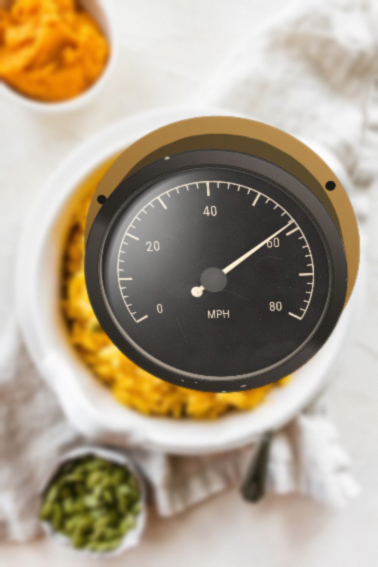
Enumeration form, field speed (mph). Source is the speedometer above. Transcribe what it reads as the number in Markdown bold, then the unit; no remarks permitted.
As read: **58** mph
